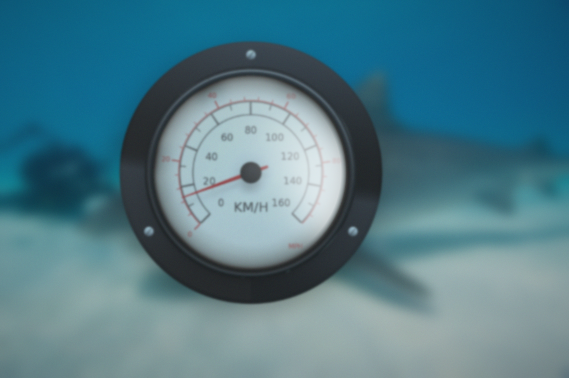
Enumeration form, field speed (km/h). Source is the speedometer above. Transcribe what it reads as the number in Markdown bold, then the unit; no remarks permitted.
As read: **15** km/h
